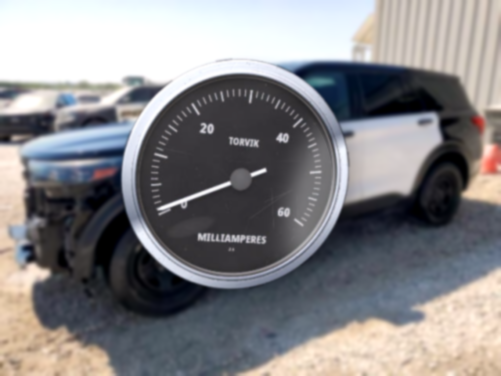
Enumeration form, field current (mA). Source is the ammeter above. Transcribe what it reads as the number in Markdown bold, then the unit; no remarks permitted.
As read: **1** mA
